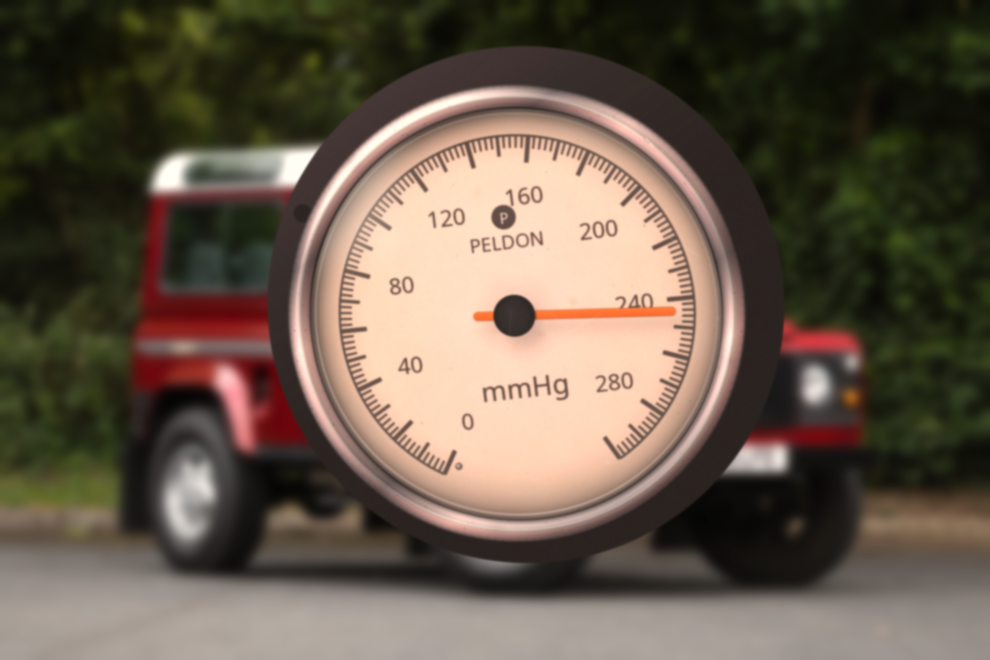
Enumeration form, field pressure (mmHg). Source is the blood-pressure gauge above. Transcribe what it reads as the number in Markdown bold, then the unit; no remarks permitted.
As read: **244** mmHg
